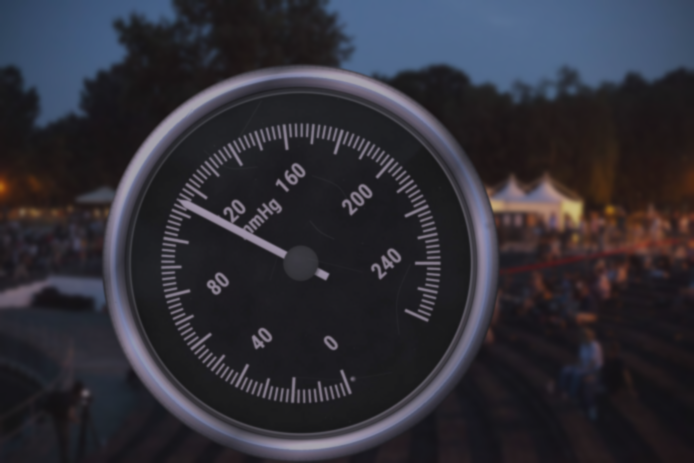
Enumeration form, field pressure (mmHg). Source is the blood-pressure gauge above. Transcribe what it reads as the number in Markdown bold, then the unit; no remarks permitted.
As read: **114** mmHg
